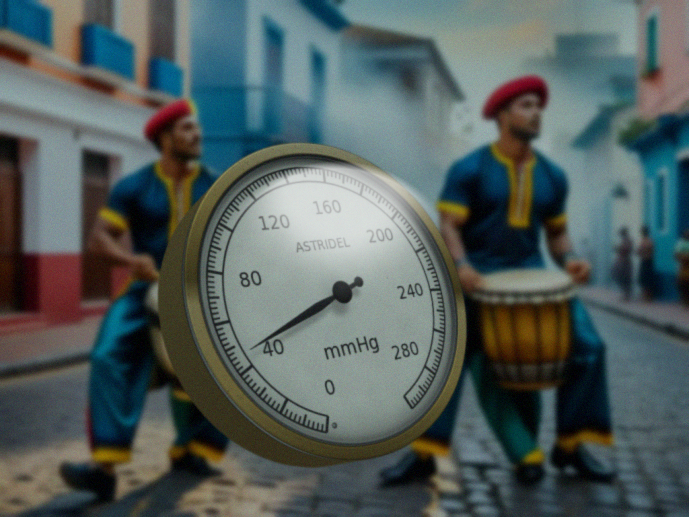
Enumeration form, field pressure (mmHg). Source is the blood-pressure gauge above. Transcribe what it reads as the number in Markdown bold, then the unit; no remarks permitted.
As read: **46** mmHg
